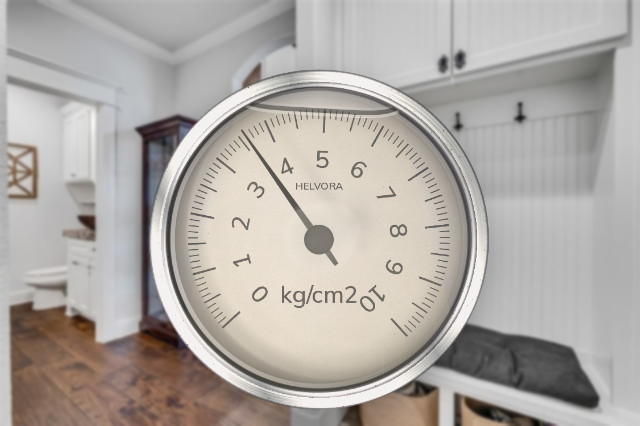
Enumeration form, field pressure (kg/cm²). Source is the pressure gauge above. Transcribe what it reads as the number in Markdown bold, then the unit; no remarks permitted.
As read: **3.6** kg/cm²
